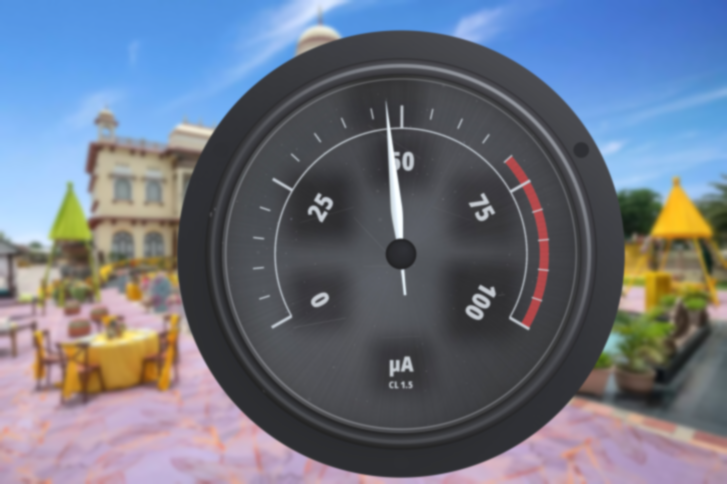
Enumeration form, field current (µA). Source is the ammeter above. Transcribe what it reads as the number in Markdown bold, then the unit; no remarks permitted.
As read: **47.5** µA
